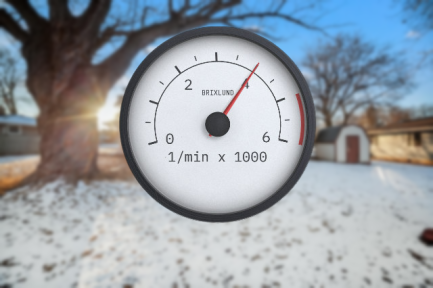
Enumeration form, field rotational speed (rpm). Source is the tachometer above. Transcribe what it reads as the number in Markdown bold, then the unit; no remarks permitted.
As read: **4000** rpm
